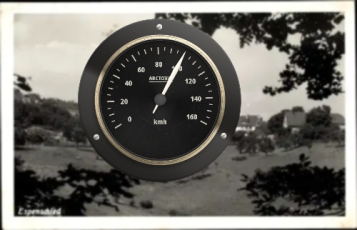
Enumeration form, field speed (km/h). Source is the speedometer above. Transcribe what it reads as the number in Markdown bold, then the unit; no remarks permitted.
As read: **100** km/h
